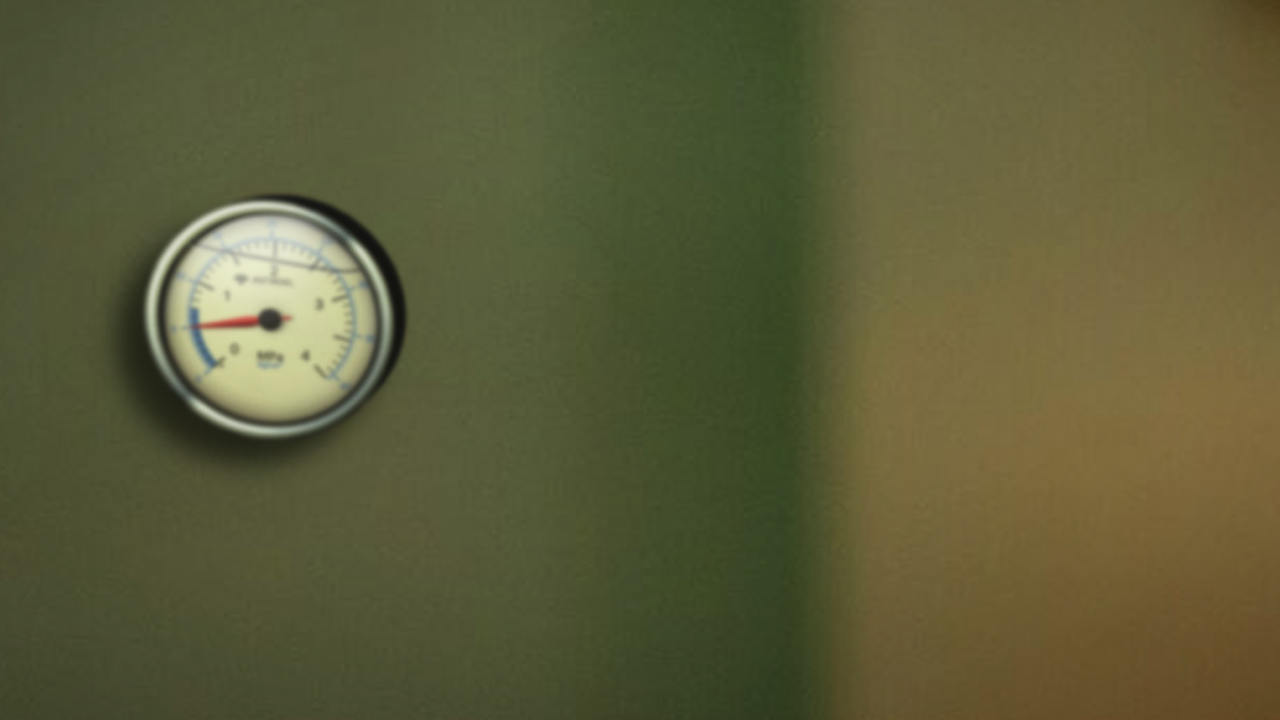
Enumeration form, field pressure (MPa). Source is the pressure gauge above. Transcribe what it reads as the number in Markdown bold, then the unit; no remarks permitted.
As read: **0.5** MPa
